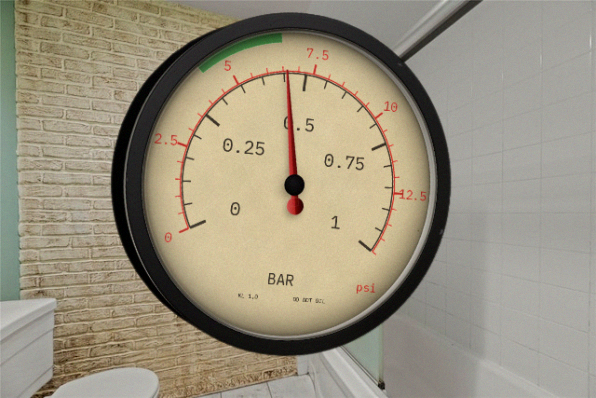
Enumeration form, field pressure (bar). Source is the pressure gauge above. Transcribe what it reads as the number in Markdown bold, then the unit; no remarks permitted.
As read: **0.45** bar
